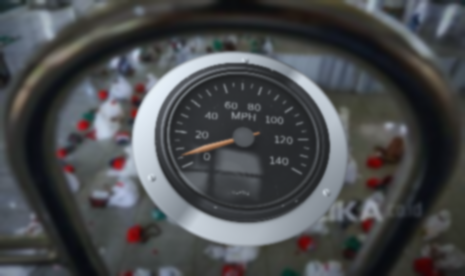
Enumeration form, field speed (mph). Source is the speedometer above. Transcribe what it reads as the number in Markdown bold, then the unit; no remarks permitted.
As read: **5** mph
